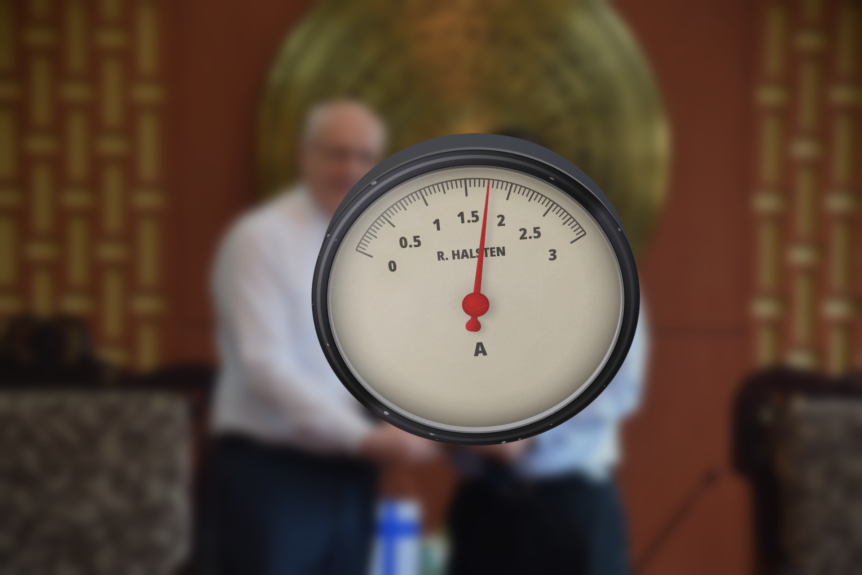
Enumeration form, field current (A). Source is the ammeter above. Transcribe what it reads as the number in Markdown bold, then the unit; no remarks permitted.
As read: **1.75** A
